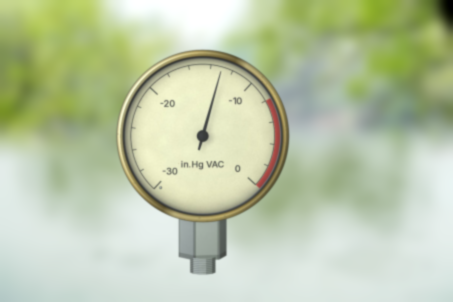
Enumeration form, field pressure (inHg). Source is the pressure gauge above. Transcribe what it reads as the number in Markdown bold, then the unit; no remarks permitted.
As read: **-13** inHg
